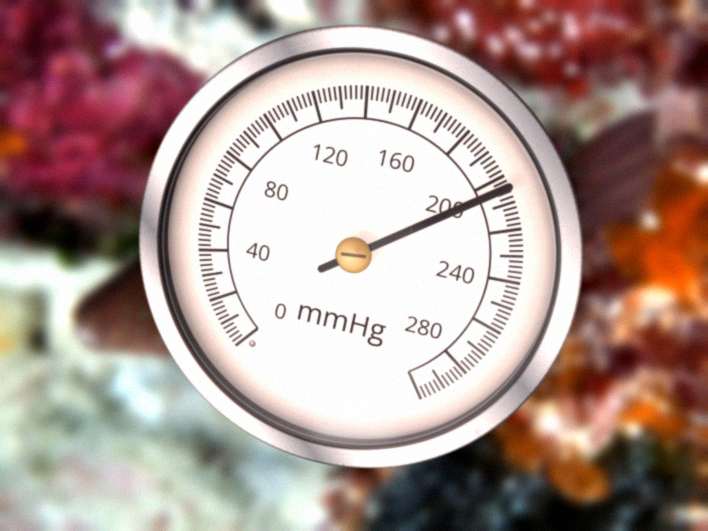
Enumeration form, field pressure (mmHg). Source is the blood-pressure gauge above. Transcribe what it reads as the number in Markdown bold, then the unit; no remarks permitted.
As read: **204** mmHg
